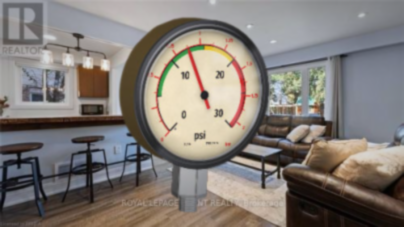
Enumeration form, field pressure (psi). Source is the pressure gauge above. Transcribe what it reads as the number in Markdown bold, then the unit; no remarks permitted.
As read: **12.5** psi
